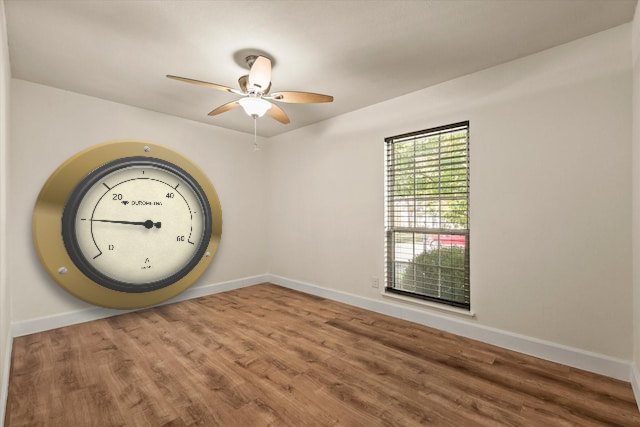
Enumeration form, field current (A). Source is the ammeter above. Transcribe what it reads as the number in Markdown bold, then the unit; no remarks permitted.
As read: **10** A
